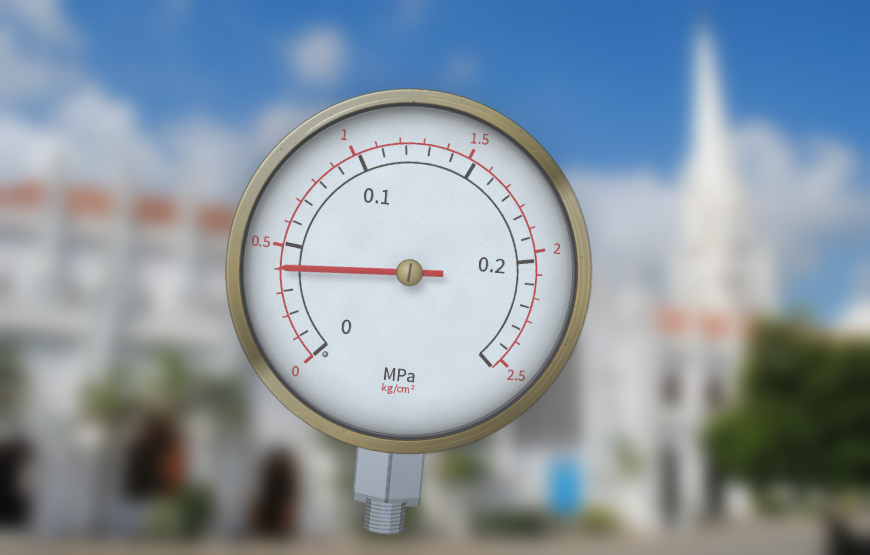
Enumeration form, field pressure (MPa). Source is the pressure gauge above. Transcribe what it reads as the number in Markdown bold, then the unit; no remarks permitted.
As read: **0.04** MPa
